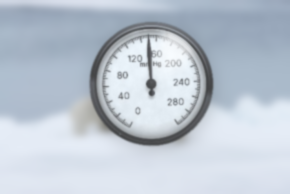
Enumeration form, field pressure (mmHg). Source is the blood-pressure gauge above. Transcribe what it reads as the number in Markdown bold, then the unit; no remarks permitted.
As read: **150** mmHg
